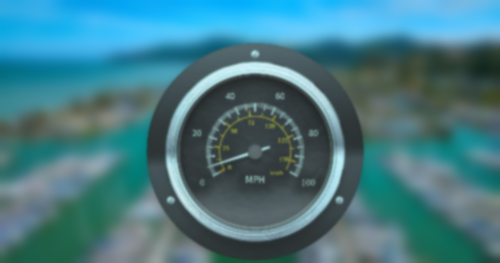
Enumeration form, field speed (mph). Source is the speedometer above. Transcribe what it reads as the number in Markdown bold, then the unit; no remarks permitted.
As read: **5** mph
